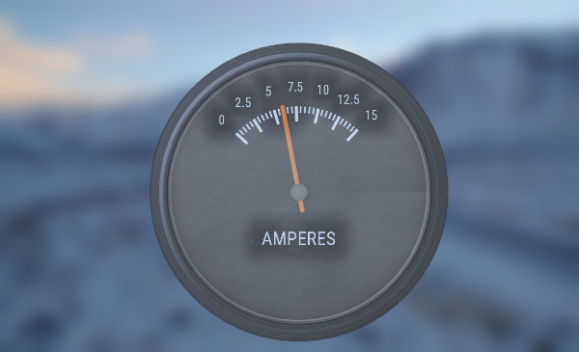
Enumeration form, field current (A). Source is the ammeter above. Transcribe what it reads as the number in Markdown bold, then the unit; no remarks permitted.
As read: **6** A
